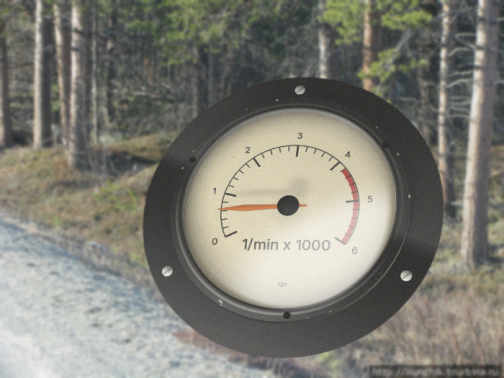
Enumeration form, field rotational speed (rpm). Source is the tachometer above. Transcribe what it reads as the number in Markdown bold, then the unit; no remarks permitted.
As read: **600** rpm
